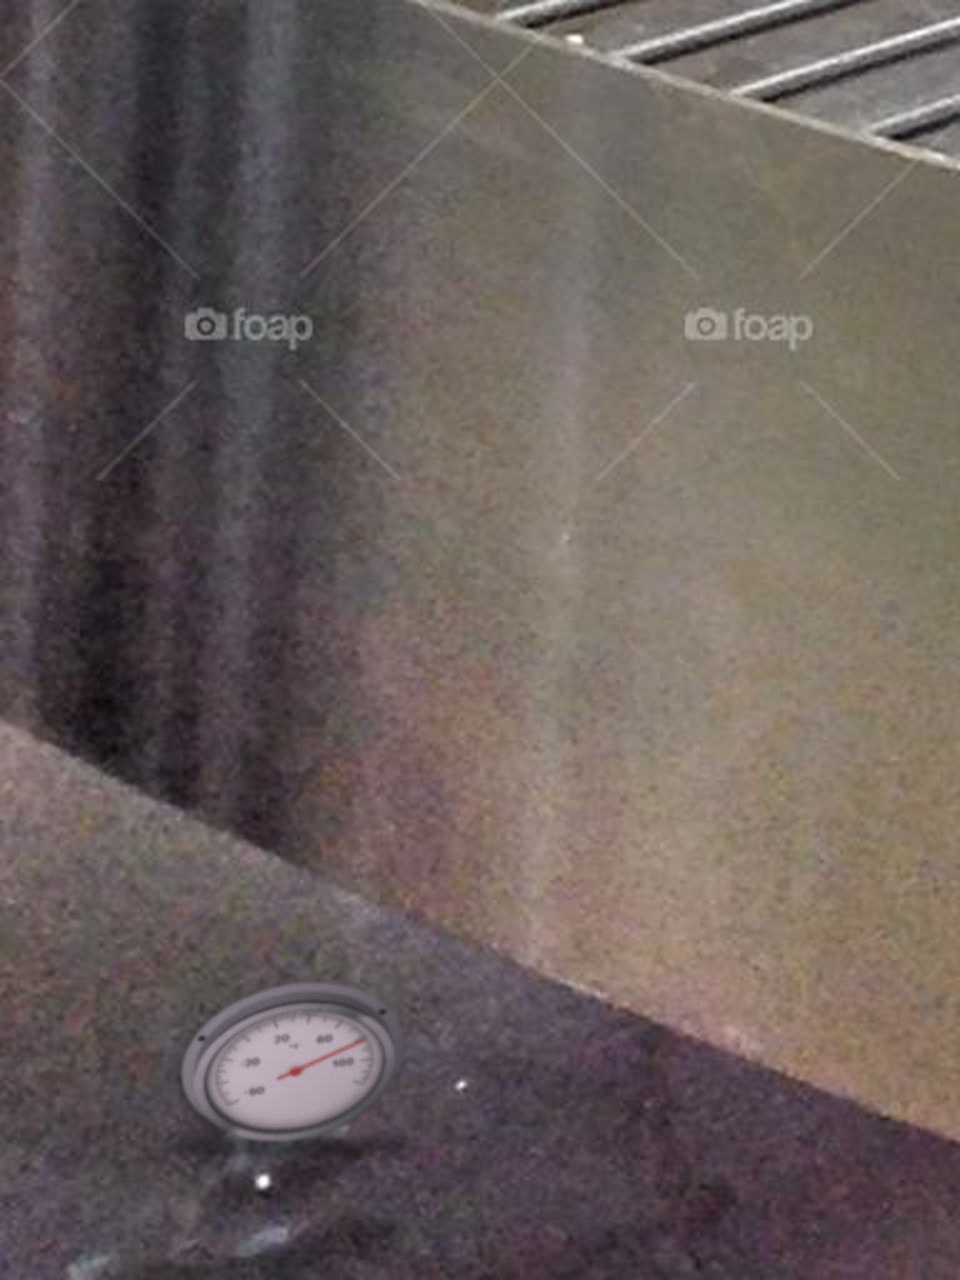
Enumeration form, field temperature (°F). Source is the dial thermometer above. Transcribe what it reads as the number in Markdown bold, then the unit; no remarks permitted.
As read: **80** °F
